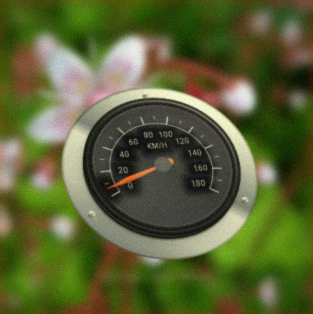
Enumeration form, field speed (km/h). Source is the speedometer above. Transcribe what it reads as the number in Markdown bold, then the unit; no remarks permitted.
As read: **5** km/h
